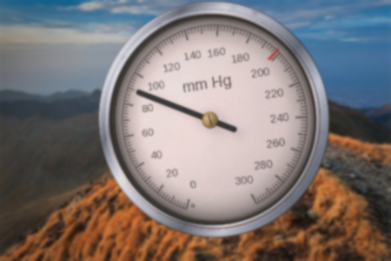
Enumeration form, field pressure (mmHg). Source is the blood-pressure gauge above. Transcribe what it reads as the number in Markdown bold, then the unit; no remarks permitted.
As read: **90** mmHg
